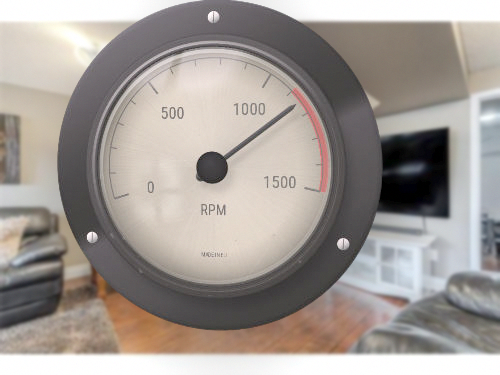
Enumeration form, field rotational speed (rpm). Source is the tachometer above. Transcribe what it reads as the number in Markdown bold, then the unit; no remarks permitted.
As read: **1150** rpm
